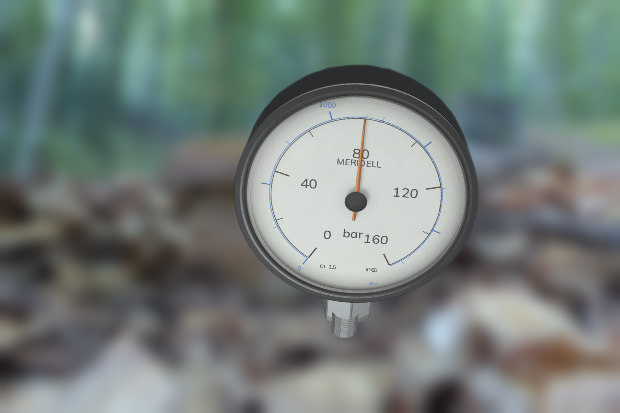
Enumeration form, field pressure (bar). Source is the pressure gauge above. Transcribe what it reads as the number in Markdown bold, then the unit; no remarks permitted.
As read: **80** bar
